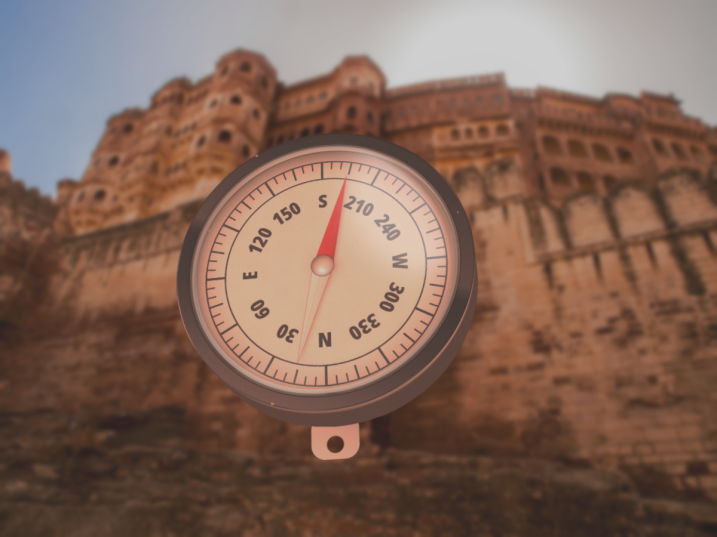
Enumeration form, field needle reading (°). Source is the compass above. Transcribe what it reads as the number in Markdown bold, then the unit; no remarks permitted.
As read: **195** °
